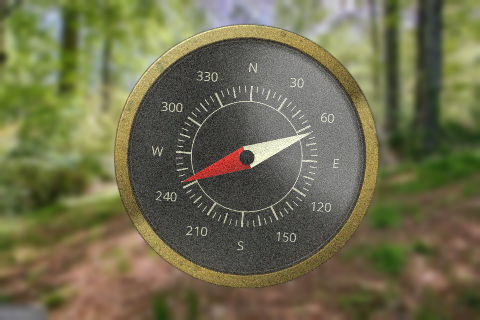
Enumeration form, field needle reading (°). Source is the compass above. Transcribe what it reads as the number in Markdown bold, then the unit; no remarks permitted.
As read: **245** °
